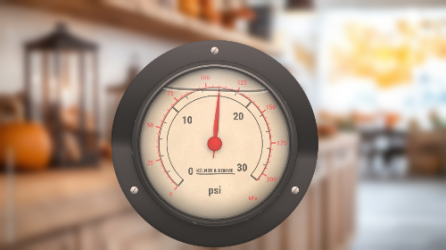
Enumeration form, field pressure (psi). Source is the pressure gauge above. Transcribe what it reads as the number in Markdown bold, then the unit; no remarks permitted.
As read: **16** psi
